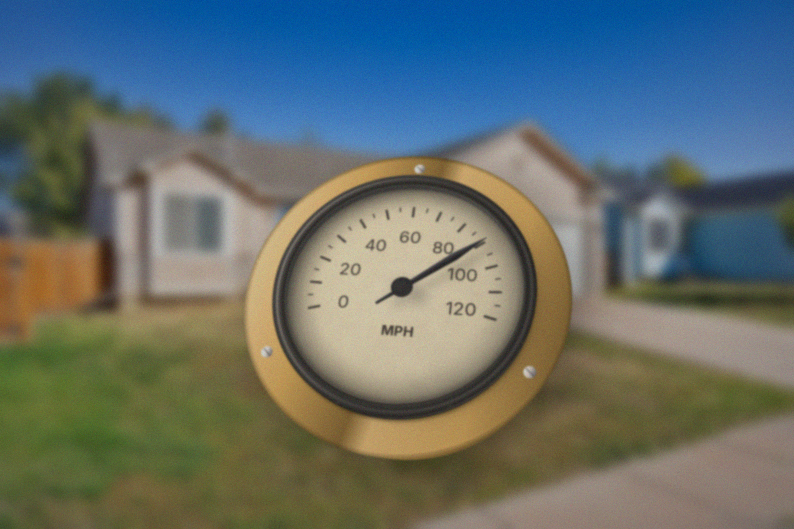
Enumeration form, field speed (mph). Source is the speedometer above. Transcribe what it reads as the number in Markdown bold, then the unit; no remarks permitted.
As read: **90** mph
